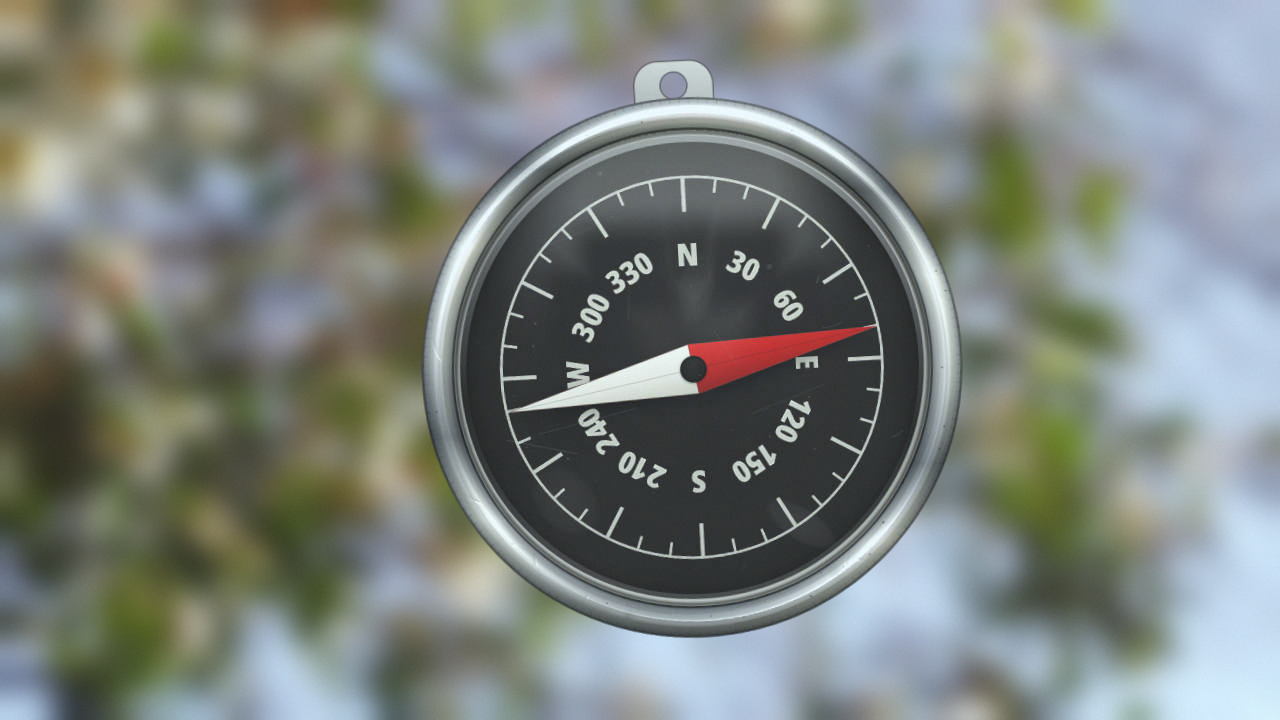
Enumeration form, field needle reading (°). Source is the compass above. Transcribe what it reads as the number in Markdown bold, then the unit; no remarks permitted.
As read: **80** °
